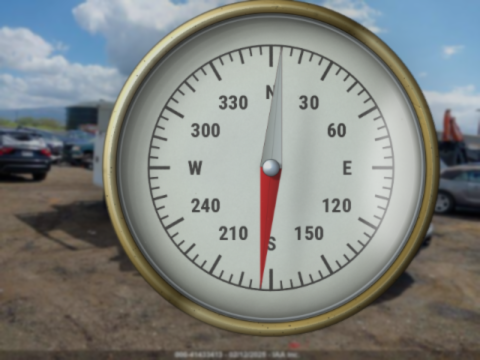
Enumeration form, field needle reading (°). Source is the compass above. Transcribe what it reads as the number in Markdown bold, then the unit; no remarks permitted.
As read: **185** °
